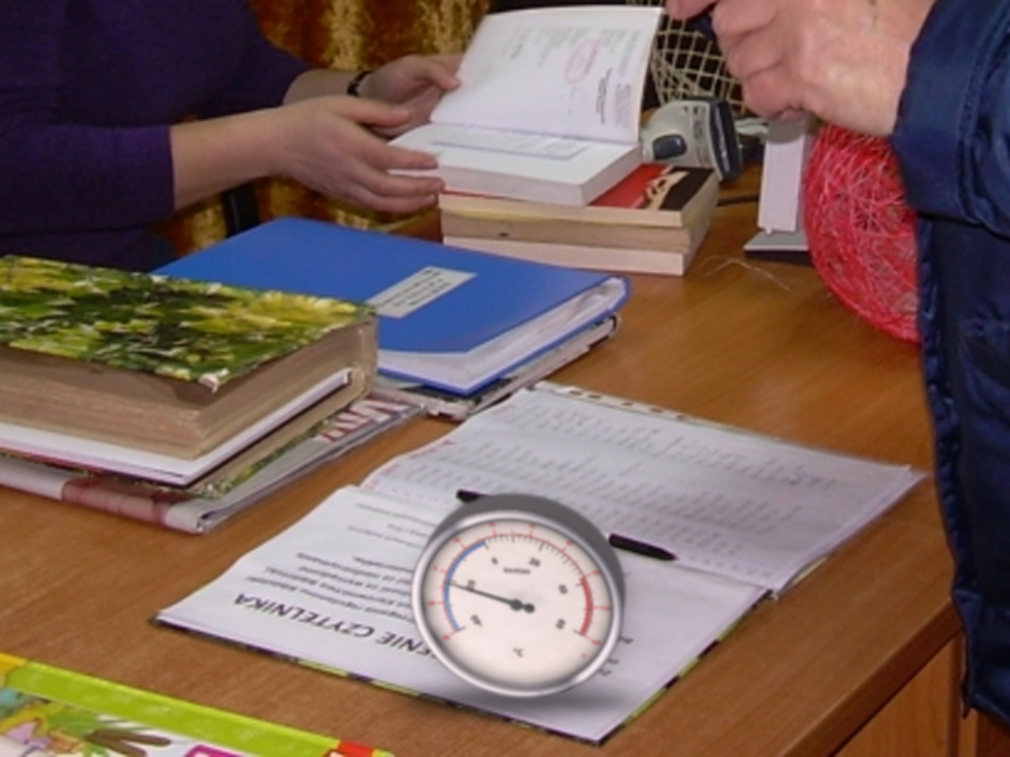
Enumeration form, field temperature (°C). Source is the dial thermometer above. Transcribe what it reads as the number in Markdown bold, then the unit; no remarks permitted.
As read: **-20** °C
